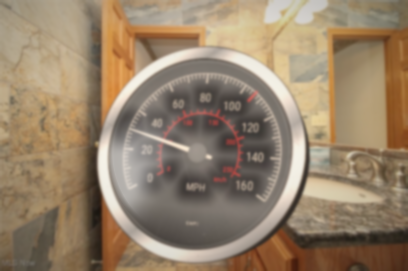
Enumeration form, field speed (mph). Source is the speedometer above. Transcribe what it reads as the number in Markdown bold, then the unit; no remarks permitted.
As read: **30** mph
